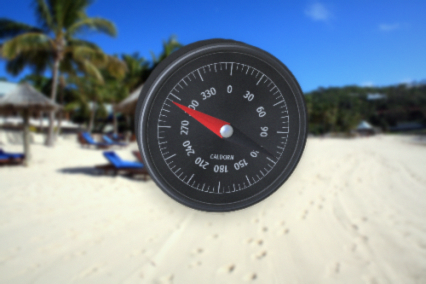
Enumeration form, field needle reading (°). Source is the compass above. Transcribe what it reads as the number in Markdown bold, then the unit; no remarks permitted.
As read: **295** °
